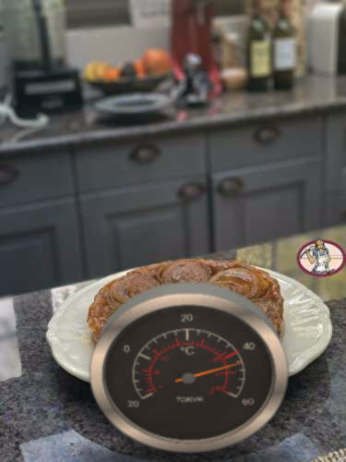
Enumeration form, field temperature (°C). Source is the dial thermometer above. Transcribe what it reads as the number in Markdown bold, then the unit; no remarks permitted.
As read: **44** °C
